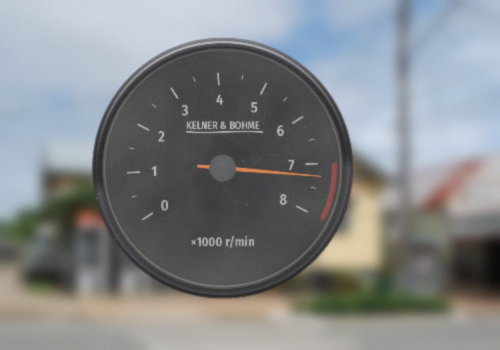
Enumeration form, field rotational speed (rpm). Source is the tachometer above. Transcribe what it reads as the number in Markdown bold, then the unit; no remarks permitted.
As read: **7250** rpm
